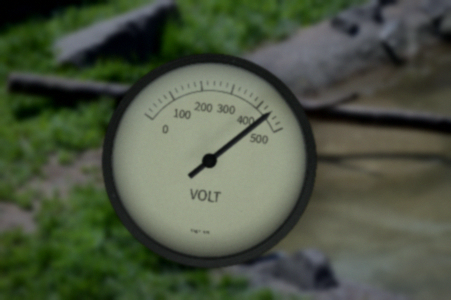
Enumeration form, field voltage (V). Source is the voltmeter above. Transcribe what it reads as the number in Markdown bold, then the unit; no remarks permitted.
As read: **440** V
